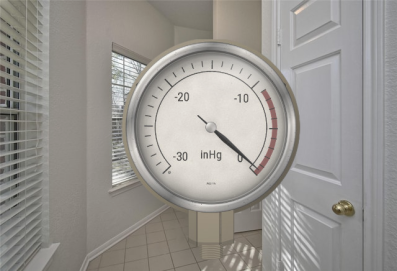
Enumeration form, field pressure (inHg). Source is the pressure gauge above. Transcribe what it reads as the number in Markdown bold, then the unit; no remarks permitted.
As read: **-0.5** inHg
